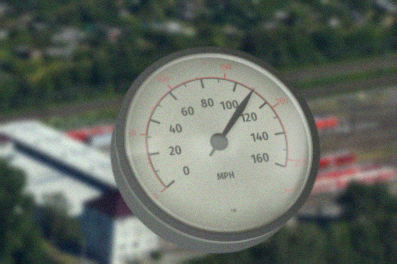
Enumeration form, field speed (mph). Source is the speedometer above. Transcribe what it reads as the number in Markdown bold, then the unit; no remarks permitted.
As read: **110** mph
